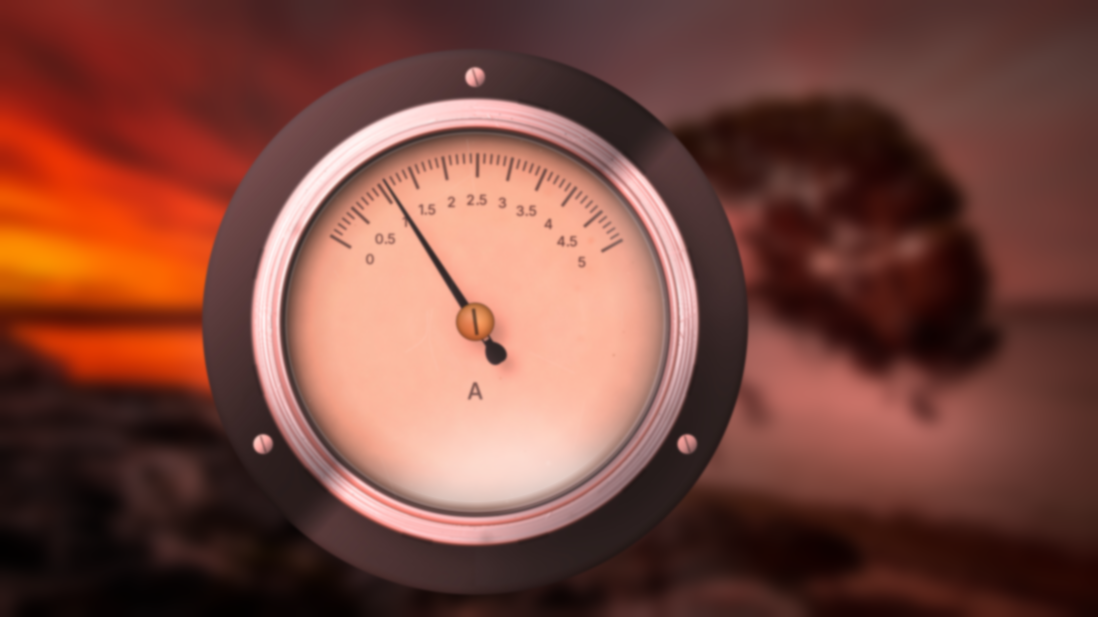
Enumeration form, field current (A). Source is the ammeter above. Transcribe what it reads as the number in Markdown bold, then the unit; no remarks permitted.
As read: **1.1** A
